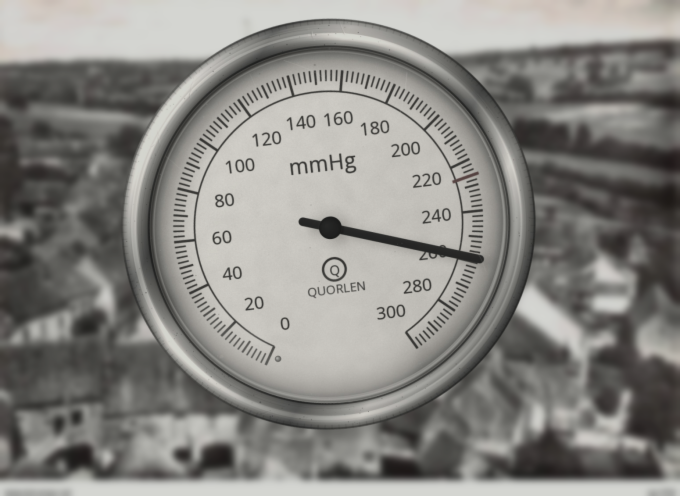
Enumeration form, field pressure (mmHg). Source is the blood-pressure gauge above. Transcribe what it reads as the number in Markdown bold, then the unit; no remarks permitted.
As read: **258** mmHg
